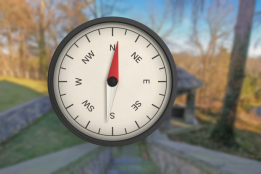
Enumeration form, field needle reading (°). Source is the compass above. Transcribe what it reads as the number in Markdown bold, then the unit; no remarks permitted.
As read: **7.5** °
